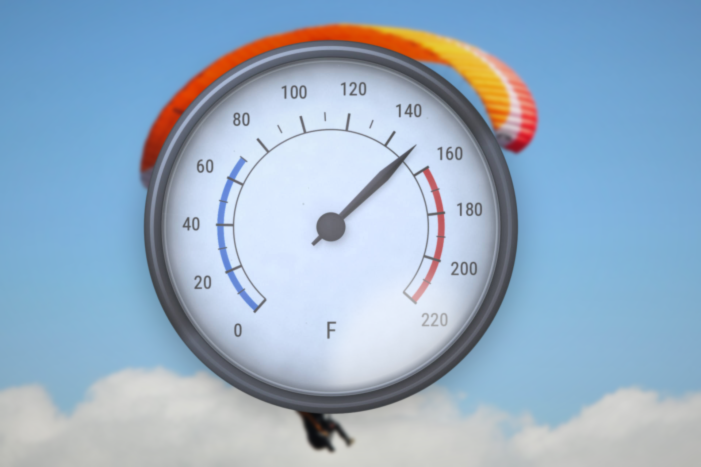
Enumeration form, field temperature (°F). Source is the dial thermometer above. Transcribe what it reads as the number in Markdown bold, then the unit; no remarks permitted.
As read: **150** °F
